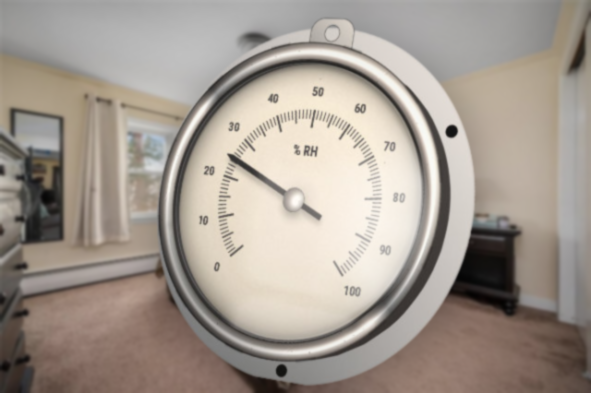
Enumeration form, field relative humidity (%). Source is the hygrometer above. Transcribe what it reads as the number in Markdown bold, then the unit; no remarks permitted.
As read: **25** %
